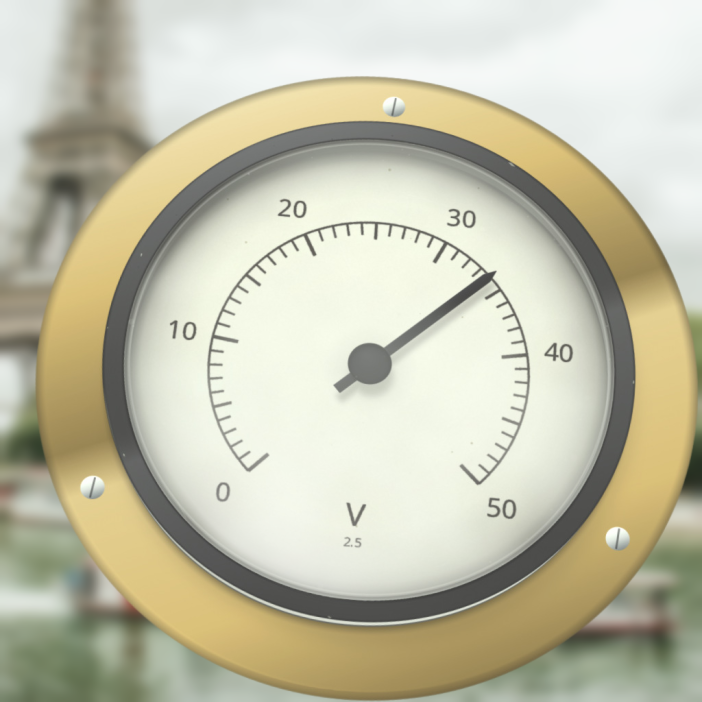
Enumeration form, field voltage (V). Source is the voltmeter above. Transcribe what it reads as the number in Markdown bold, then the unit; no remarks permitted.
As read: **34** V
